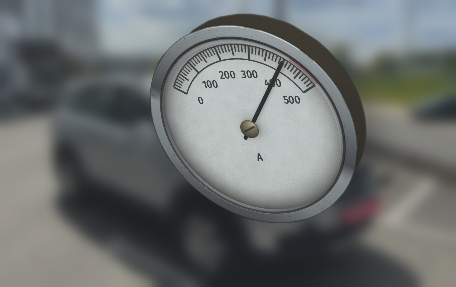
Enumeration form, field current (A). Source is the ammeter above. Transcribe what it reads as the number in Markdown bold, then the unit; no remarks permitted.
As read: **400** A
